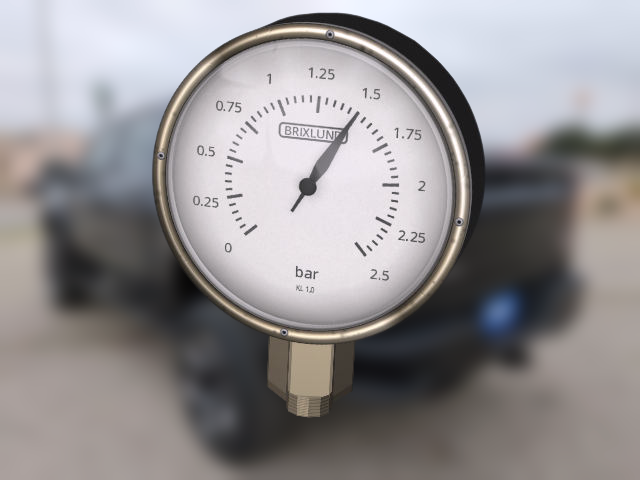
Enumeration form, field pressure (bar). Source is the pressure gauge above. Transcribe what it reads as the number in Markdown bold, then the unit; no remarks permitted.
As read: **1.5** bar
